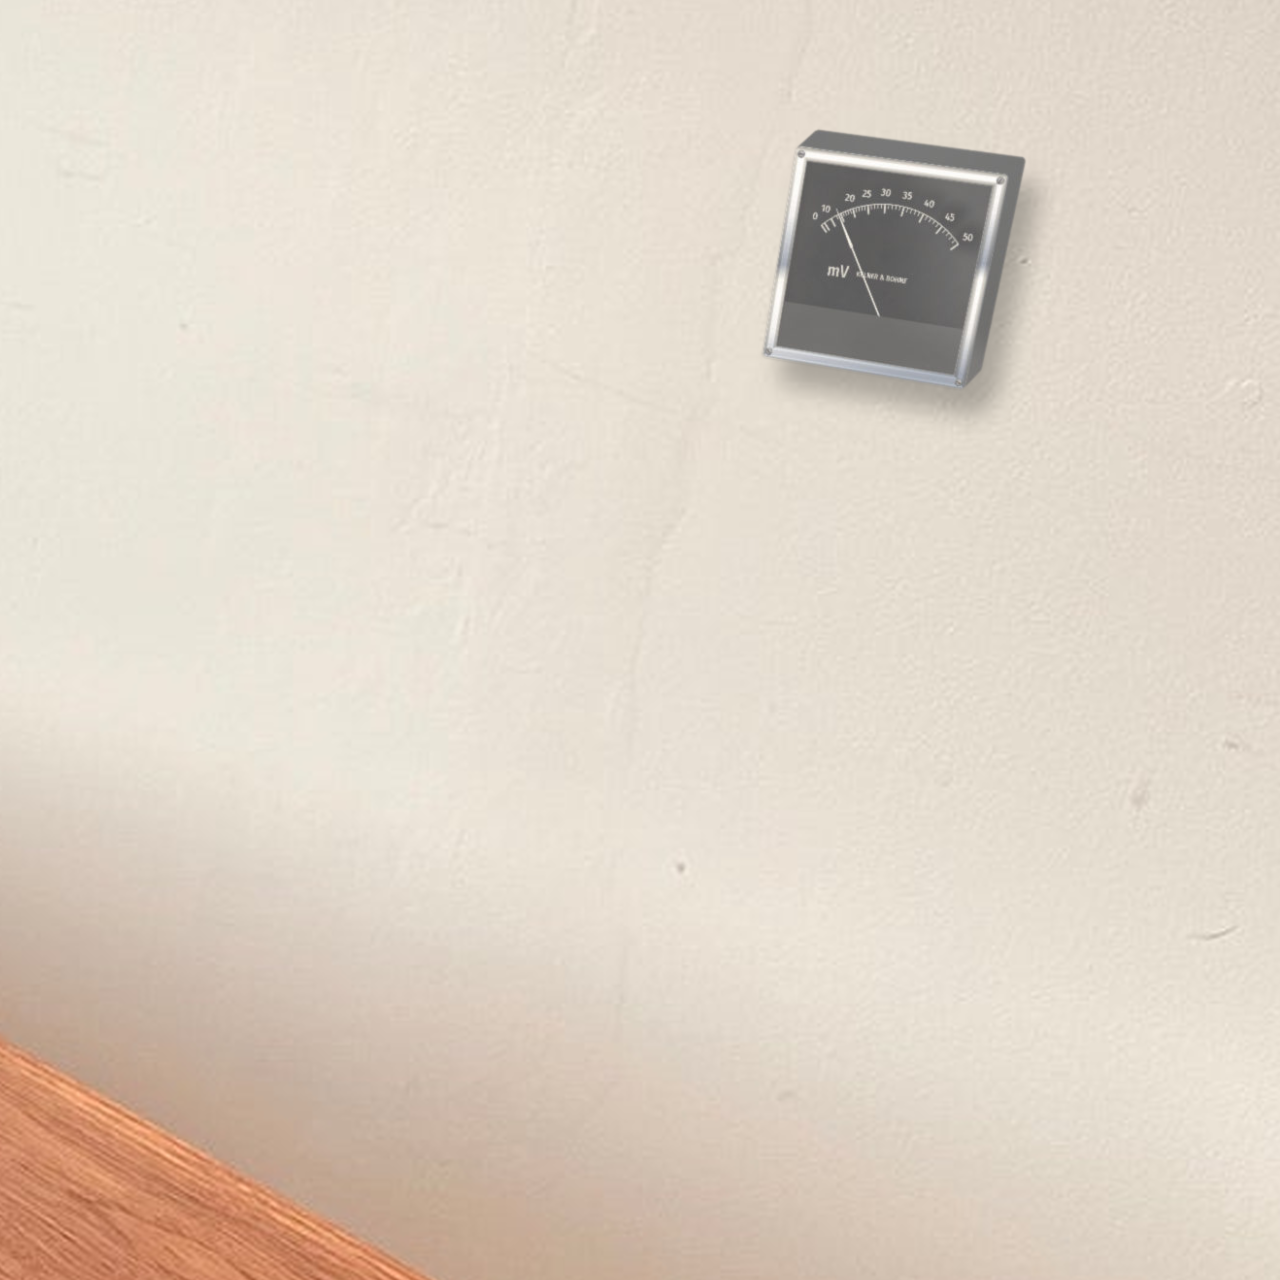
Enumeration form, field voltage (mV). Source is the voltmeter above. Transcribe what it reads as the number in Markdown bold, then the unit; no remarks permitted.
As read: **15** mV
